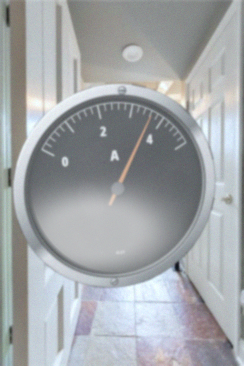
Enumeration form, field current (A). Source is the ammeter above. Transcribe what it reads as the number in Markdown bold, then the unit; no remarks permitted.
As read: **3.6** A
